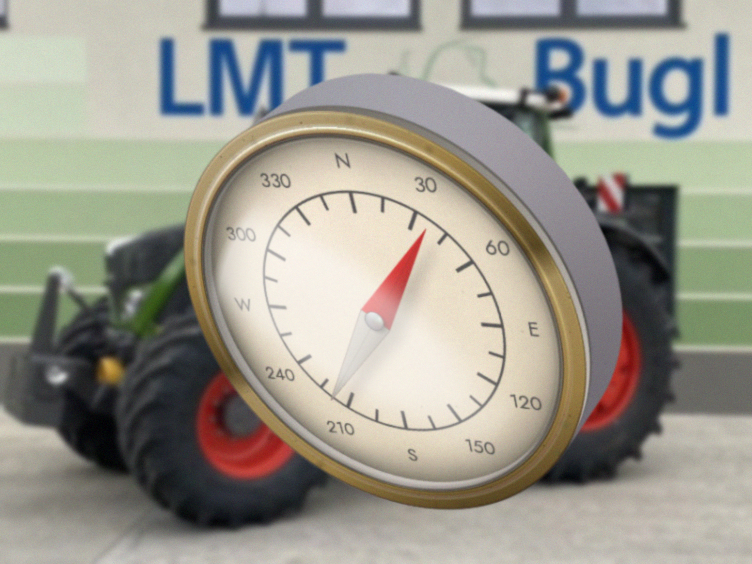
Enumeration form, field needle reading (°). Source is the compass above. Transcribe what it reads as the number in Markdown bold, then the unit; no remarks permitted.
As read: **37.5** °
